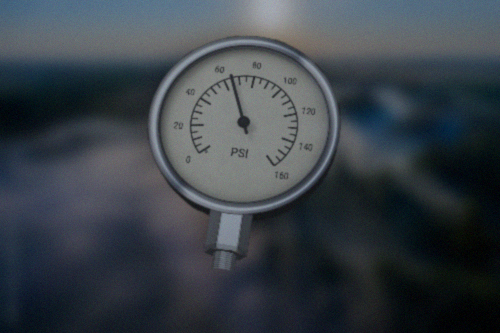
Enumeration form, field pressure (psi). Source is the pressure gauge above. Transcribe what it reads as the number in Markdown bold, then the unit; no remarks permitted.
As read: **65** psi
